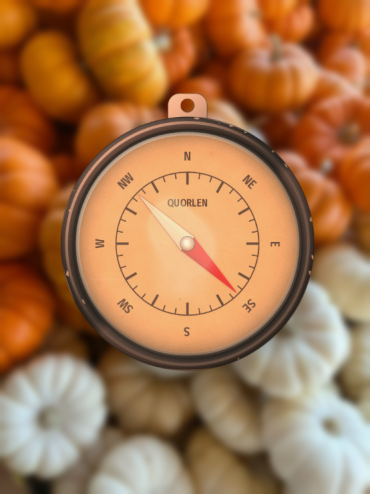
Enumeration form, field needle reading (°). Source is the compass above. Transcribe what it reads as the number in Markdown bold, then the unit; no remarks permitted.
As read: **135** °
